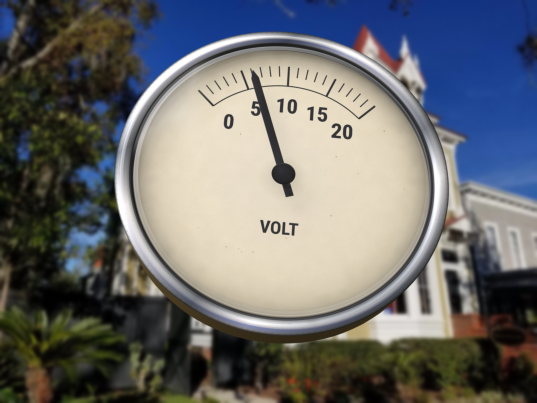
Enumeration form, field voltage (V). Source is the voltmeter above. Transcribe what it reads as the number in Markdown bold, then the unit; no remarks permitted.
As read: **6** V
